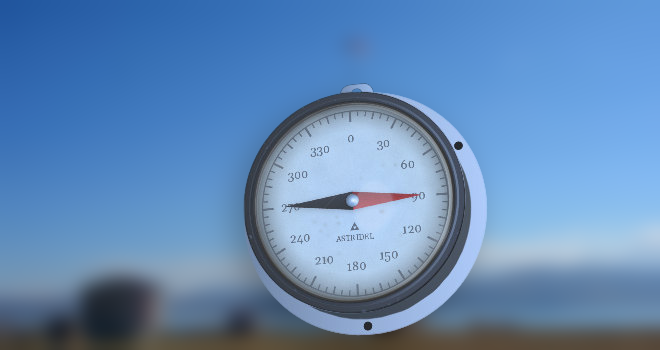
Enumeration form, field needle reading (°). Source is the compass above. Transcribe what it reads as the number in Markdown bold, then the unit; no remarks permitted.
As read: **90** °
